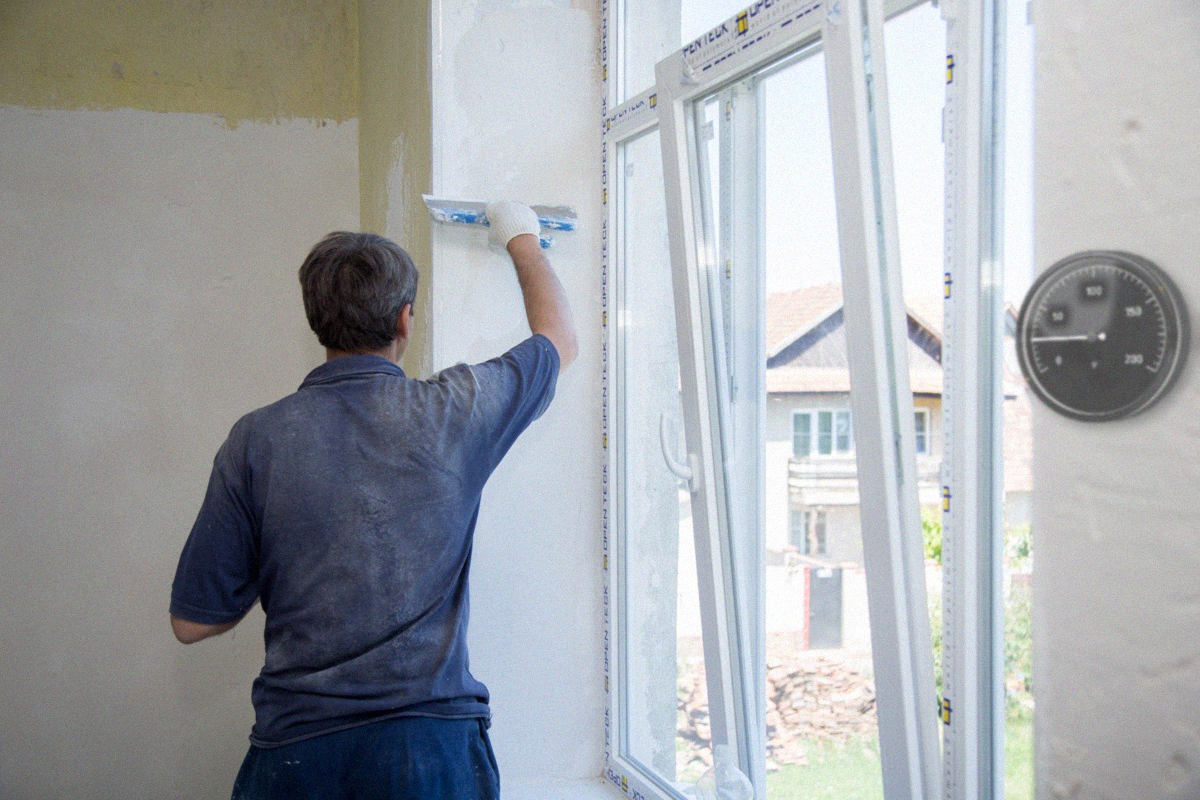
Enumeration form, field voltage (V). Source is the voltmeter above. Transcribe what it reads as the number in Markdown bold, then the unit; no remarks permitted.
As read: **25** V
